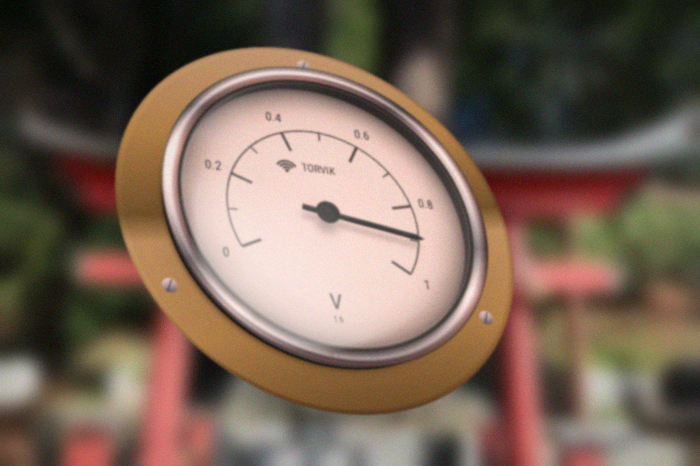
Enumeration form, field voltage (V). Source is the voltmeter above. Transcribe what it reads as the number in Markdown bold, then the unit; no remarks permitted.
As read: **0.9** V
